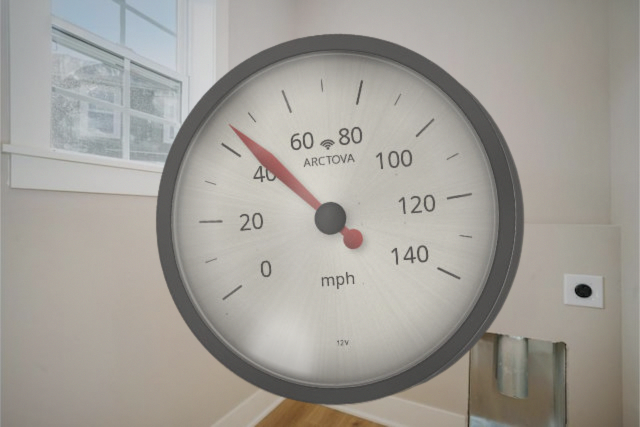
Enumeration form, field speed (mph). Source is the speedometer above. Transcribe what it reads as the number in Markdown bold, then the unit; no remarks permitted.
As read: **45** mph
